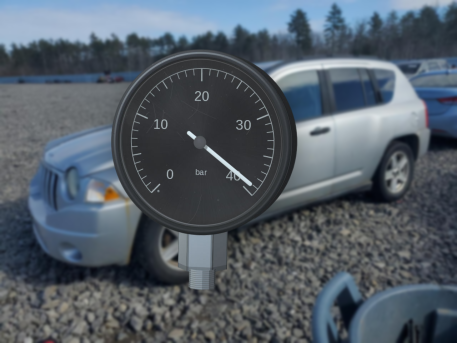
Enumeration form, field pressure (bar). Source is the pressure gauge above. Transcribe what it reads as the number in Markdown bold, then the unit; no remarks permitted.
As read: **39** bar
